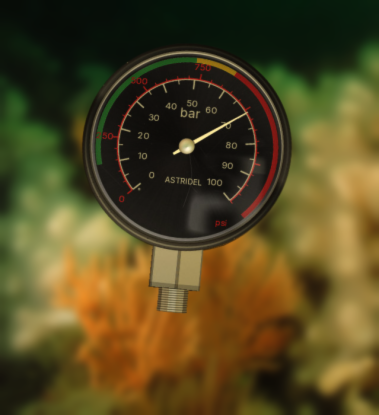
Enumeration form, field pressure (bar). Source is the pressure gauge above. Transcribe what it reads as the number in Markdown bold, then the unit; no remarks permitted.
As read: **70** bar
